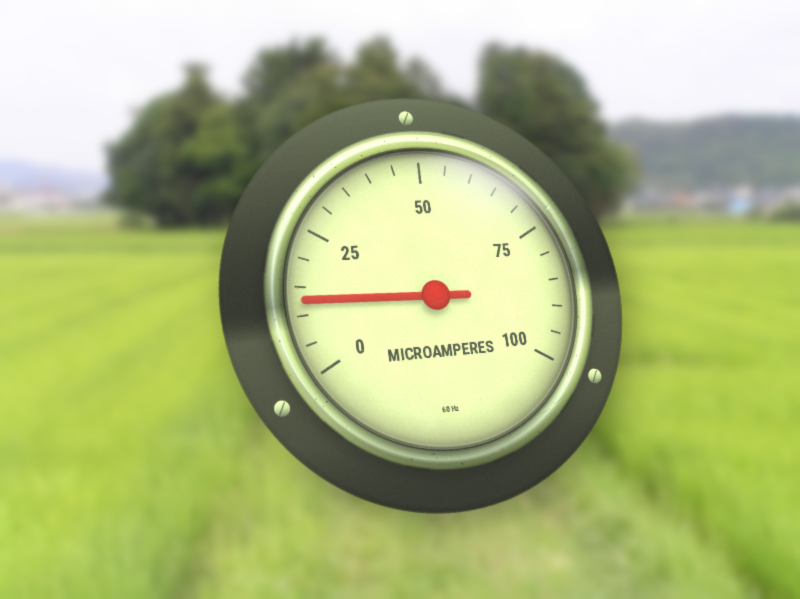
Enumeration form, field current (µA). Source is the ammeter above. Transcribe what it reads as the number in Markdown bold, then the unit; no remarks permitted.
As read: **12.5** µA
